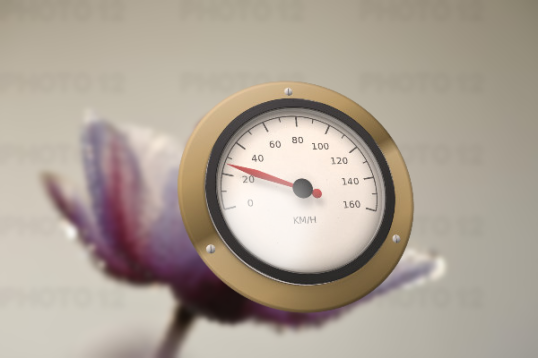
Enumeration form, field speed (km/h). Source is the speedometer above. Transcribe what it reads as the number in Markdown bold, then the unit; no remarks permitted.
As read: **25** km/h
